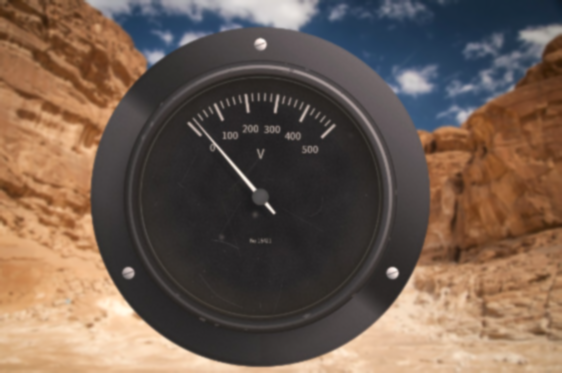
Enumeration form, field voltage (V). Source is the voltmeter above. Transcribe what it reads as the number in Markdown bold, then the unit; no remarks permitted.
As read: **20** V
